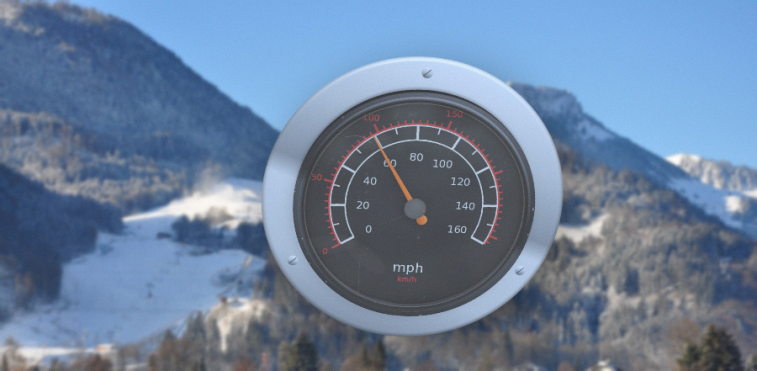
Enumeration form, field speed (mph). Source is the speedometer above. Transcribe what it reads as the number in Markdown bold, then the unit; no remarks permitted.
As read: **60** mph
